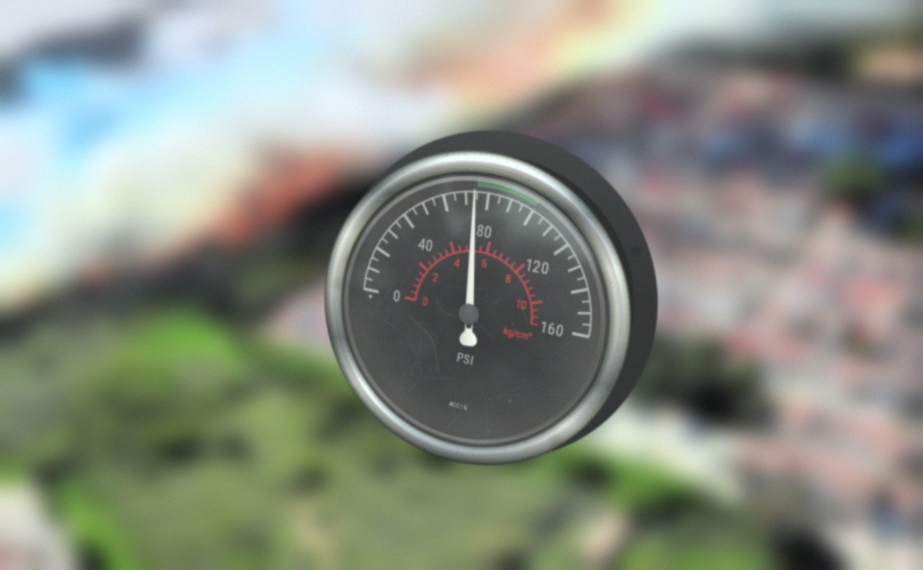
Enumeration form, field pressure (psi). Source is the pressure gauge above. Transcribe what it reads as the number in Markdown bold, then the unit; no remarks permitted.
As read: **75** psi
